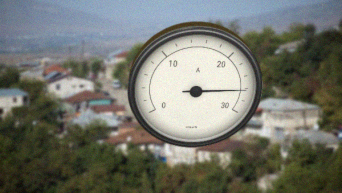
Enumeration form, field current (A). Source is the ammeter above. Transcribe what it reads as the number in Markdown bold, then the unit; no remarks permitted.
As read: **26** A
